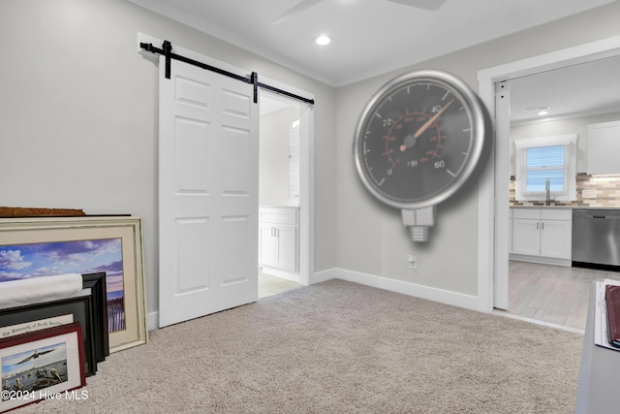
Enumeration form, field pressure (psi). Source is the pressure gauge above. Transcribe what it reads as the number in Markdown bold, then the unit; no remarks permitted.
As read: **42.5** psi
